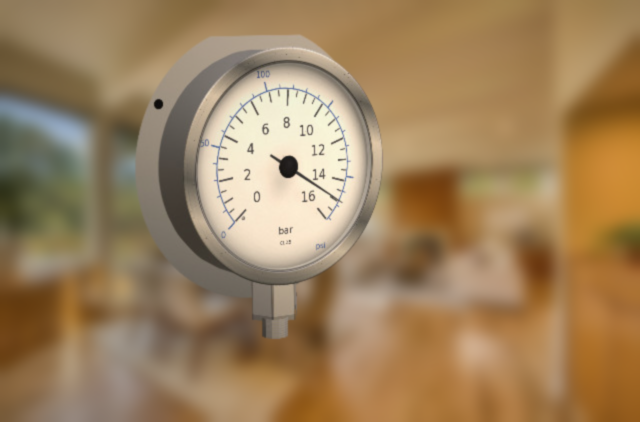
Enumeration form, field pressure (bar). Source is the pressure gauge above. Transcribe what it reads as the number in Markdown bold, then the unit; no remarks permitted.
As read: **15** bar
